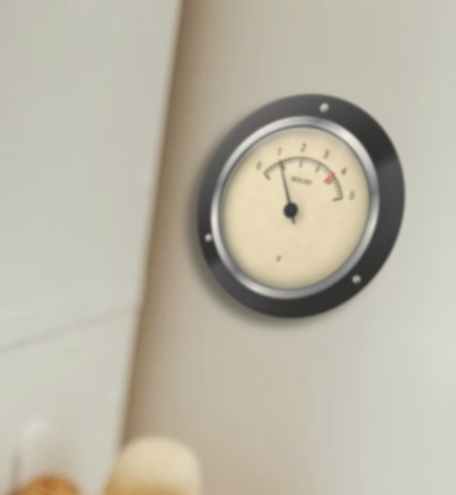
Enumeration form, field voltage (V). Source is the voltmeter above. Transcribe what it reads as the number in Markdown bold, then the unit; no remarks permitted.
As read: **1** V
